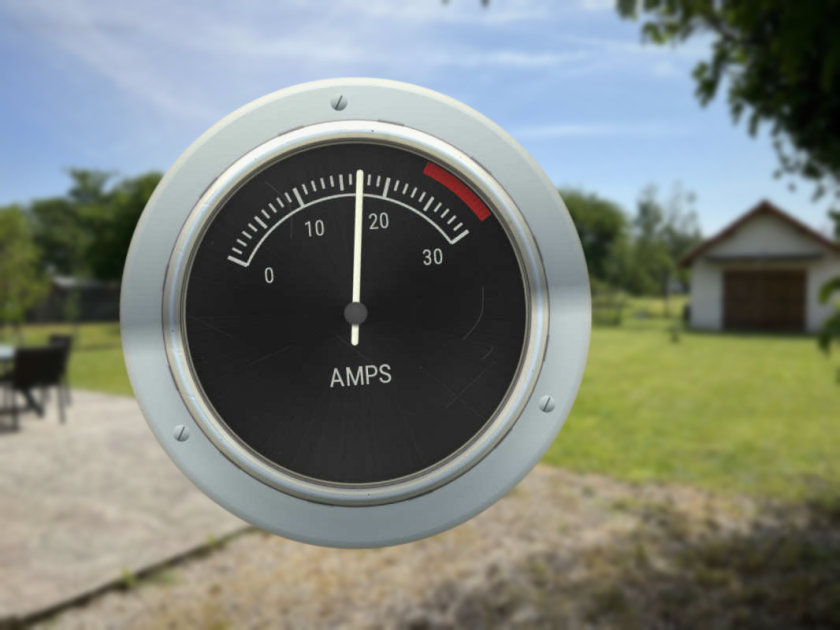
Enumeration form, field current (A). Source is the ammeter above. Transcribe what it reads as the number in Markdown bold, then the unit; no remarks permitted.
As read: **17** A
